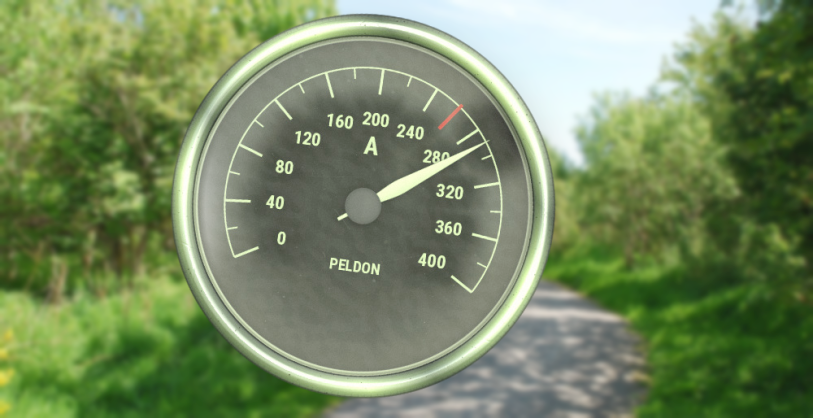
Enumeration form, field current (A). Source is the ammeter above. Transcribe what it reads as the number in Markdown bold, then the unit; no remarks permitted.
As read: **290** A
